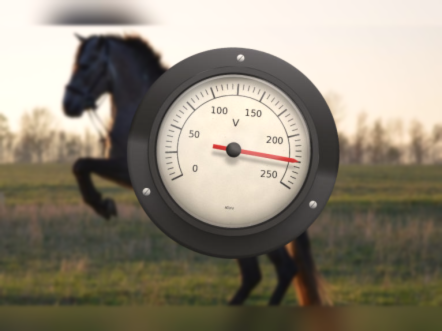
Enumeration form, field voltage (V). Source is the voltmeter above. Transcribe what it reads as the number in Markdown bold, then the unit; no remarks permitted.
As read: **225** V
